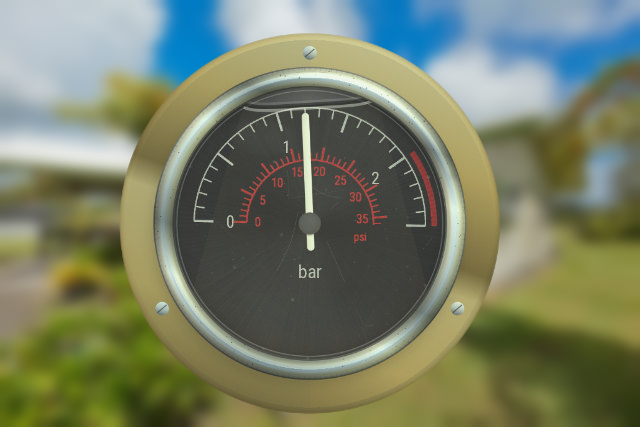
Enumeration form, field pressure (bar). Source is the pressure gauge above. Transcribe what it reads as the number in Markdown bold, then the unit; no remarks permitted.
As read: **1.2** bar
